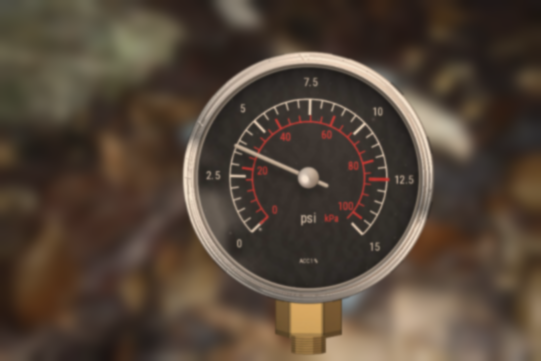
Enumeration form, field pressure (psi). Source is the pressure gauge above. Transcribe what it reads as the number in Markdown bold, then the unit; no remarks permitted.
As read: **3.75** psi
